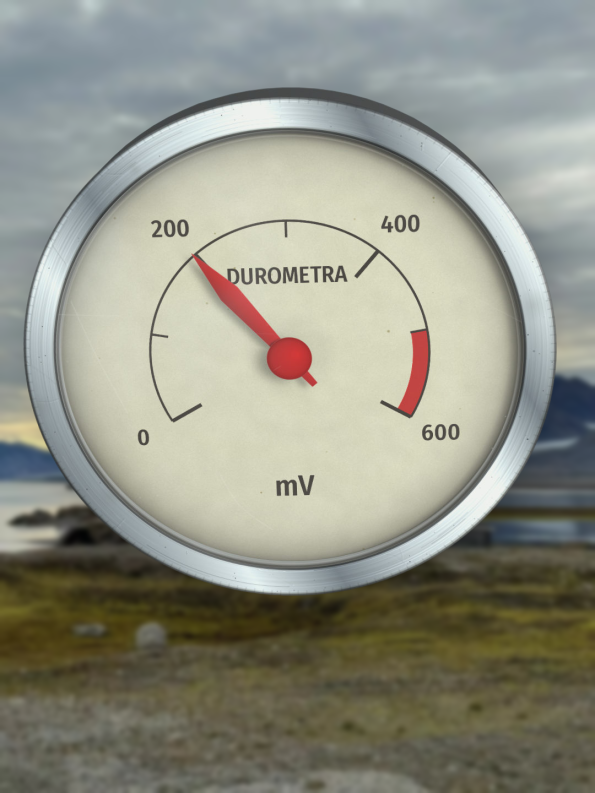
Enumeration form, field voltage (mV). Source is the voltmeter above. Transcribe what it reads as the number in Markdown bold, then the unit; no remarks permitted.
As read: **200** mV
